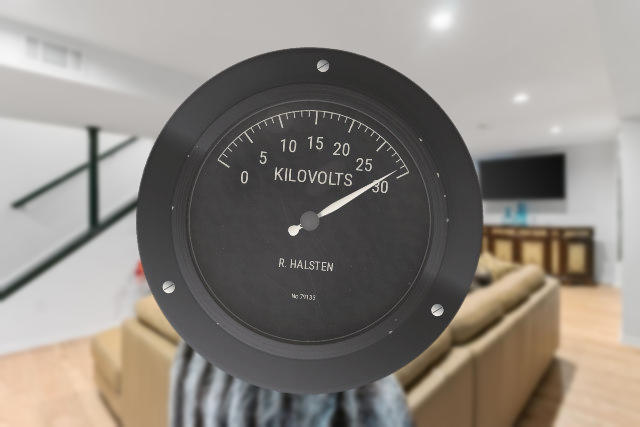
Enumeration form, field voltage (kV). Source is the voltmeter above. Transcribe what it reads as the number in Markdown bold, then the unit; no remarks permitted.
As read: **29** kV
